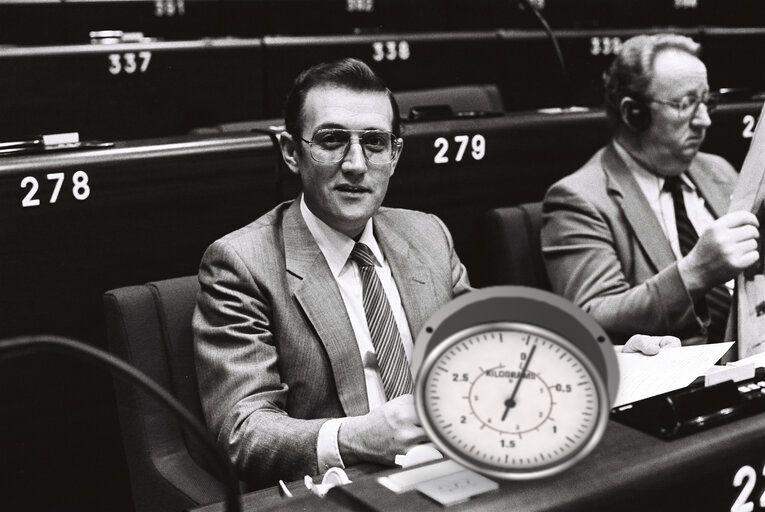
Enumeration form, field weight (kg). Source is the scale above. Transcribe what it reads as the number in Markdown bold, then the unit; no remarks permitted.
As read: **0.05** kg
